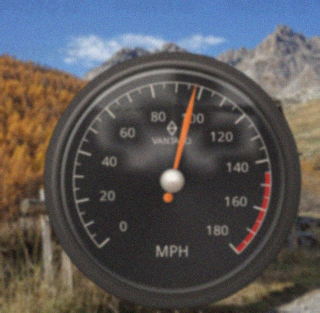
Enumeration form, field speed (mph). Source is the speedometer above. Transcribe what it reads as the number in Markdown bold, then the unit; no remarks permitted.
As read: **97.5** mph
